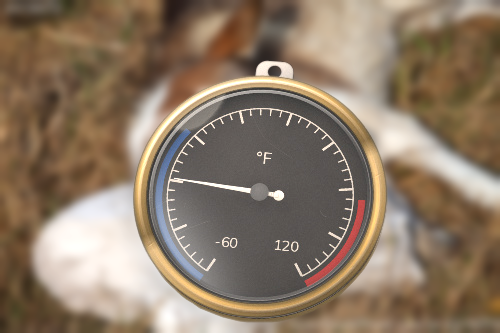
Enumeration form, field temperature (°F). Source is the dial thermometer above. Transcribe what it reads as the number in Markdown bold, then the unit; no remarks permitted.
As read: **-20** °F
